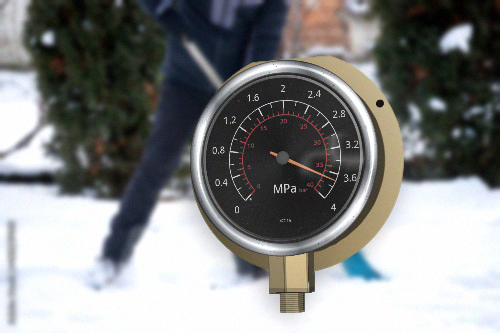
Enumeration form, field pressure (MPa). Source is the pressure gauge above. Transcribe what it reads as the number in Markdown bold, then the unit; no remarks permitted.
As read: **3.7** MPa
